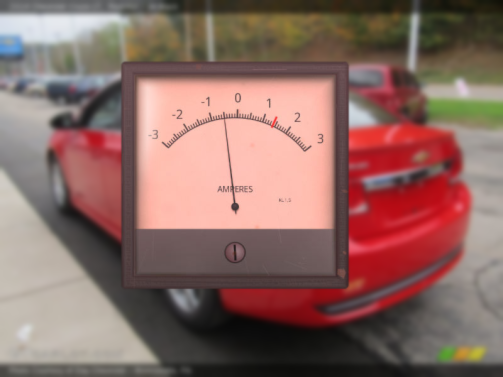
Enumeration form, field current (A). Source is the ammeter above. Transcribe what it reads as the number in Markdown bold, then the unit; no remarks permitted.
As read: **-0.5** A
